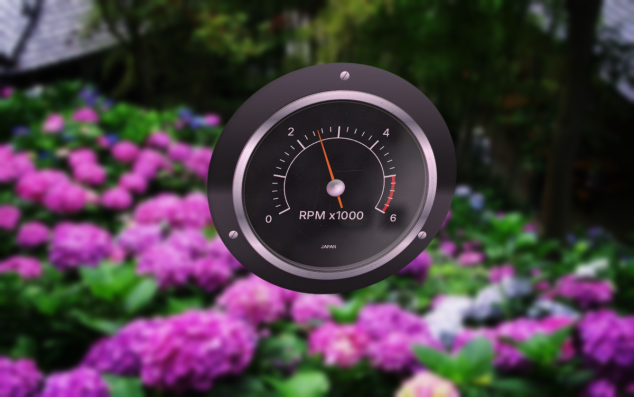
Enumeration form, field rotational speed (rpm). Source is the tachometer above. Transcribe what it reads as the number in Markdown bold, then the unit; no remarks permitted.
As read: **2500** rpm
